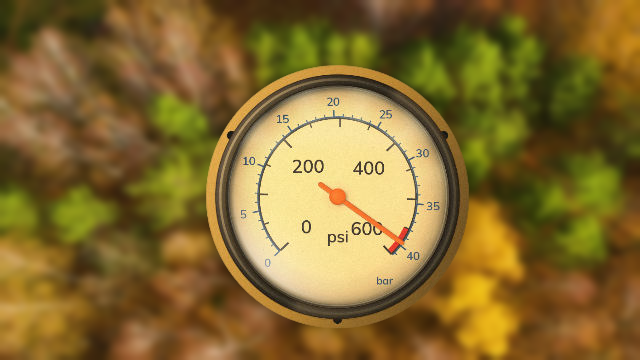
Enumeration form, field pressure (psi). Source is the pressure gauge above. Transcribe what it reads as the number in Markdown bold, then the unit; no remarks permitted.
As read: **575** psi
